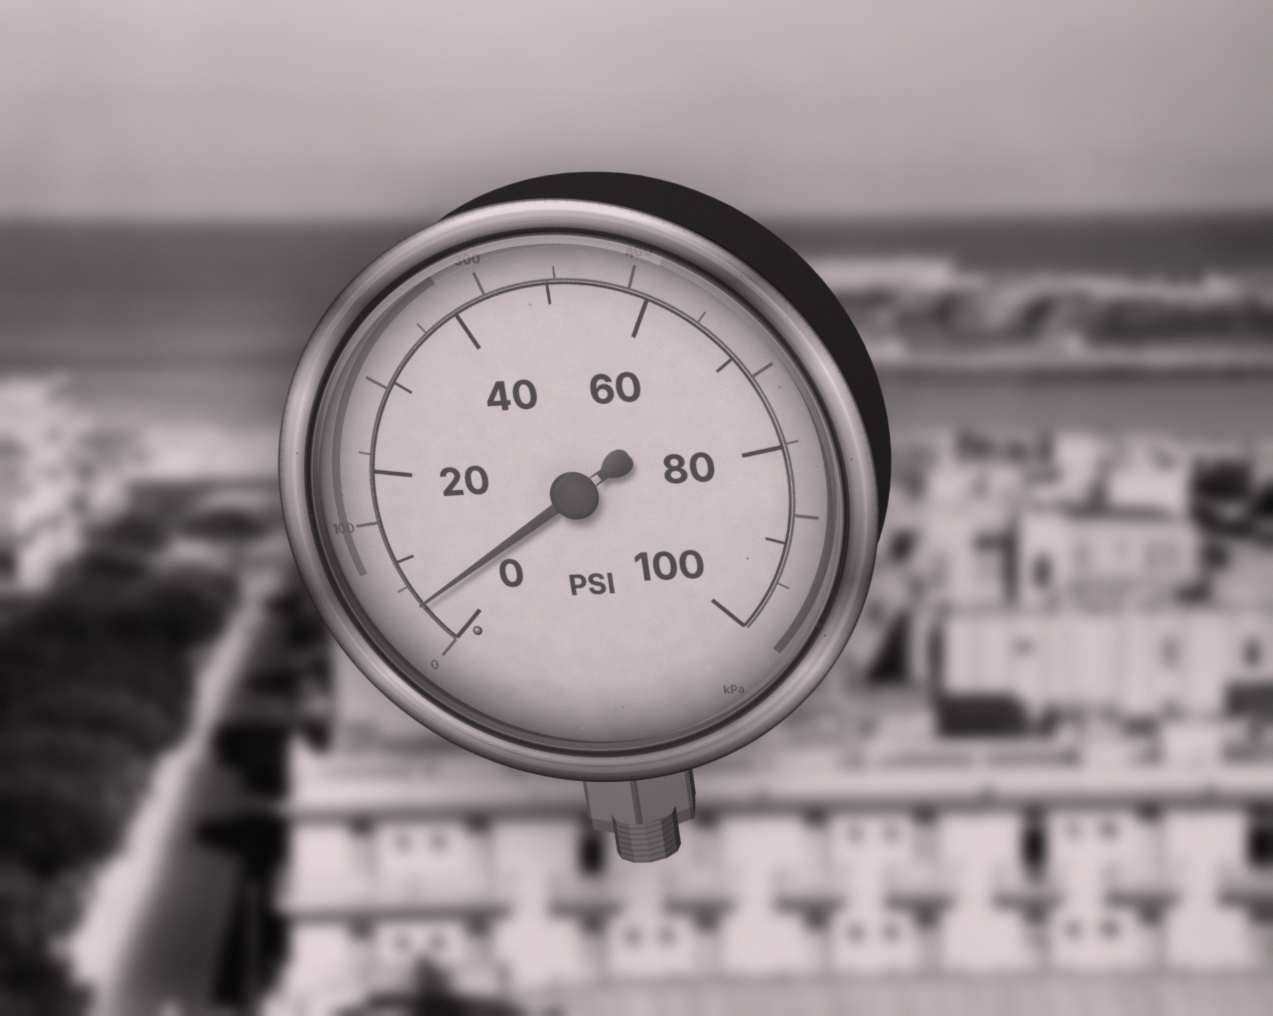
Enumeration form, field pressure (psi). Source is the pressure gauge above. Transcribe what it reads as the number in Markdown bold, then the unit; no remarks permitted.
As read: **5** psi
